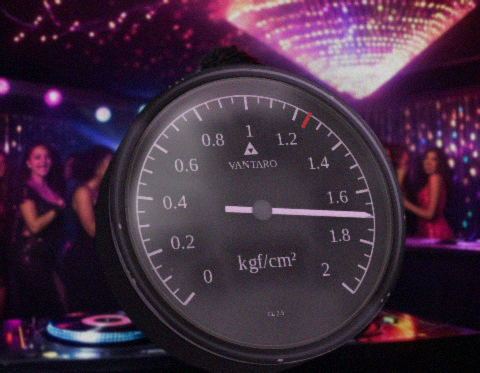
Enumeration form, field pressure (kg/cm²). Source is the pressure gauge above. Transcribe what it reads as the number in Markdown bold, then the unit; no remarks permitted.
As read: **1.7** kg/cm²
